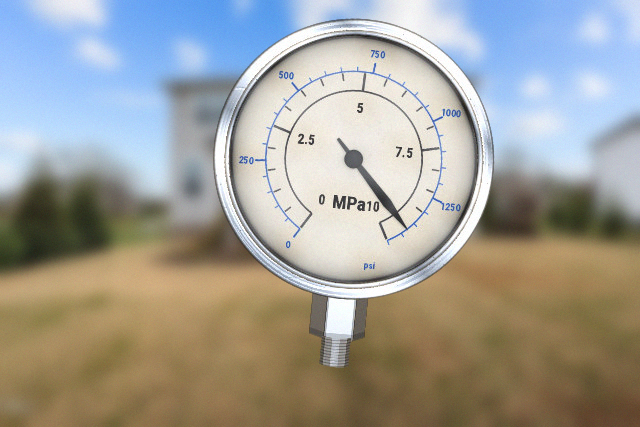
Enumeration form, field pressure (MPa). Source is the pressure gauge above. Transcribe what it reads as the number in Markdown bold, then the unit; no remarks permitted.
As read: **9.5** MPa
